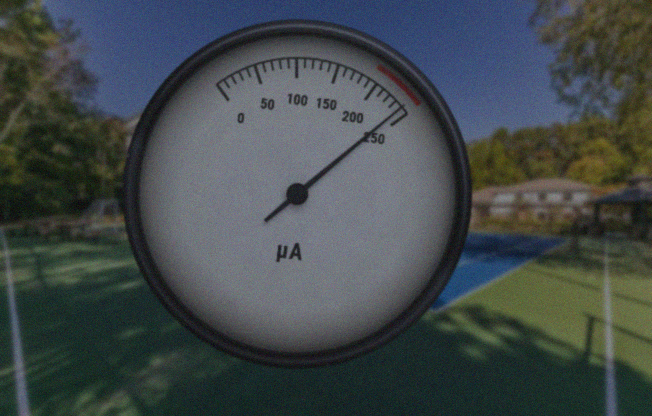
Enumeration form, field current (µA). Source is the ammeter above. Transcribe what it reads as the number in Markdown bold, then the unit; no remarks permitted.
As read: **240** µA
